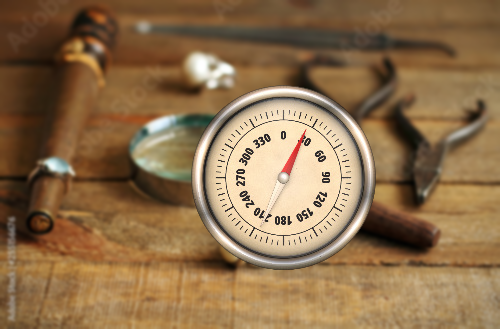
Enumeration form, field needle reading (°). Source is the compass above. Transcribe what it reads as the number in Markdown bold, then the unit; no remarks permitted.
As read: **25** °
